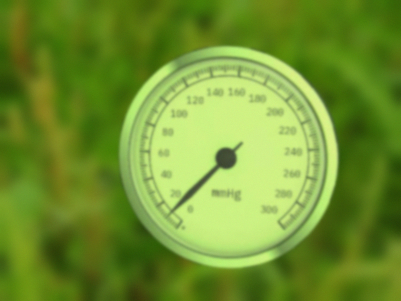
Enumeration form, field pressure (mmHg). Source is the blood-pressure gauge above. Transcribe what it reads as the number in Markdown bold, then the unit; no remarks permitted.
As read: **10** mmHg
